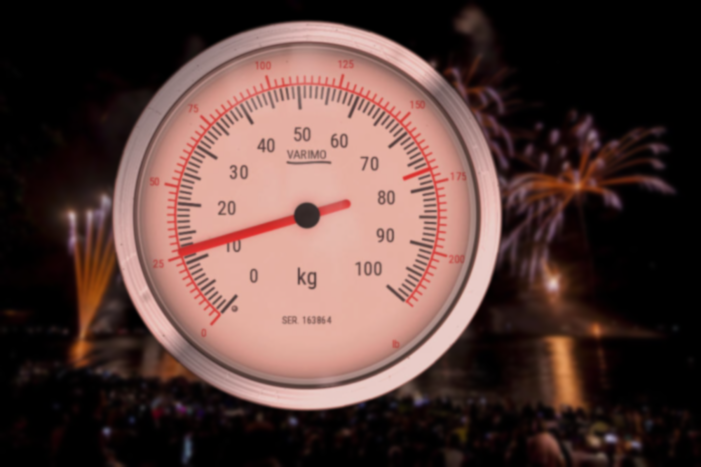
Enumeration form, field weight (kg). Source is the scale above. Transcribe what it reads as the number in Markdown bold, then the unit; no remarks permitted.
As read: **12** kg
